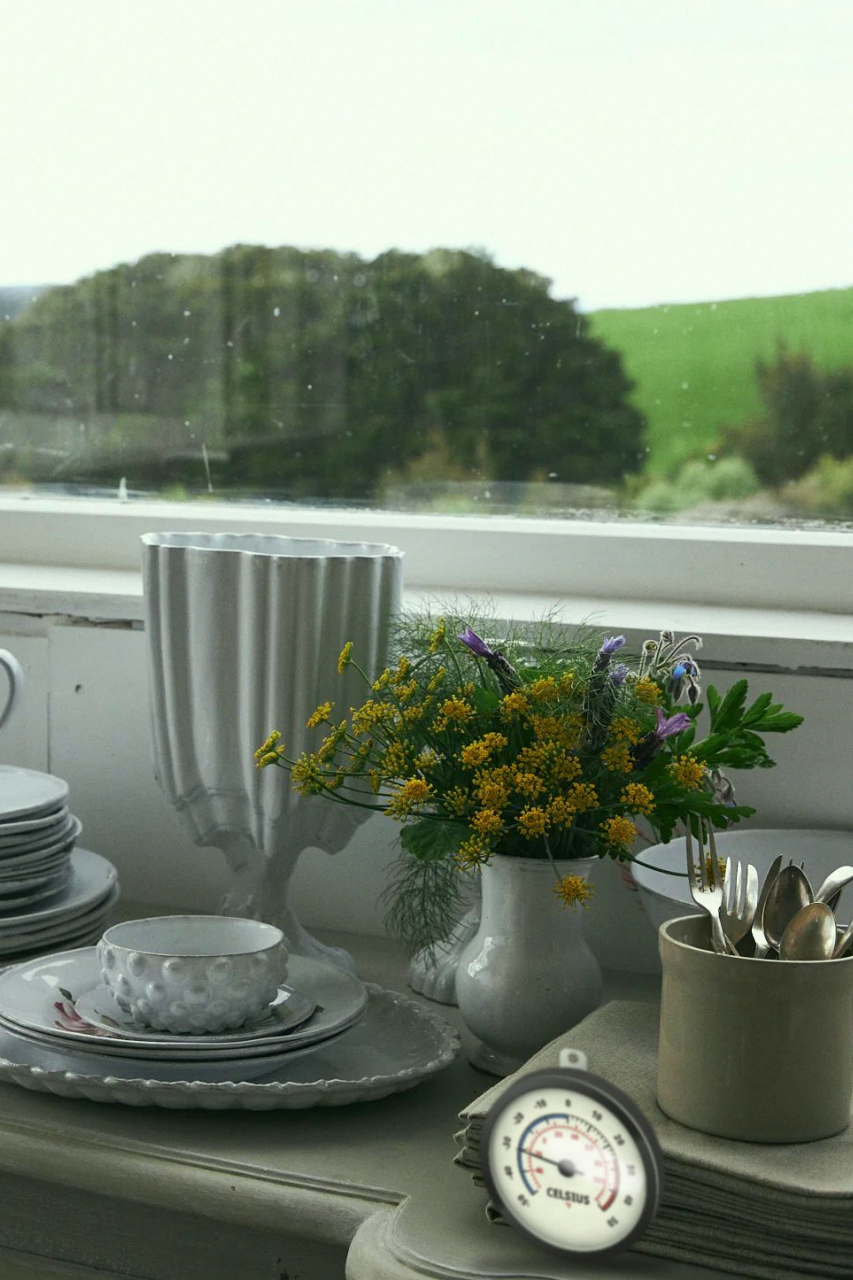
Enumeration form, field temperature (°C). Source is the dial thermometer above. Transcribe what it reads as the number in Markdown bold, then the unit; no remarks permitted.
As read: **-30** °C
